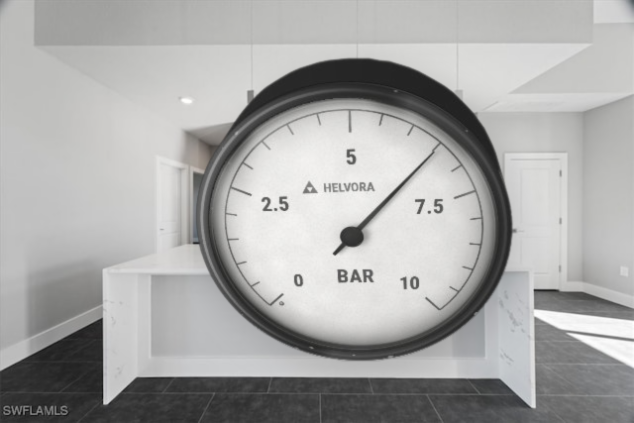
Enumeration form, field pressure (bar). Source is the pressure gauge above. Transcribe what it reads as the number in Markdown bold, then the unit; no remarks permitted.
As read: **6.5** bar
